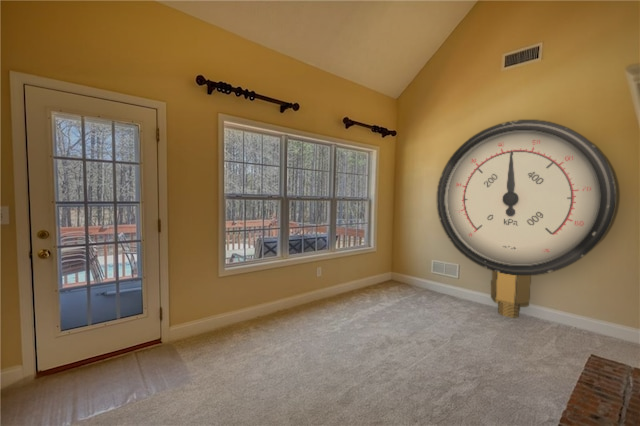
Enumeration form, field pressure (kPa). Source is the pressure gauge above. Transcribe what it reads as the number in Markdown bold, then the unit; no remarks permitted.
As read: **300** kPa
